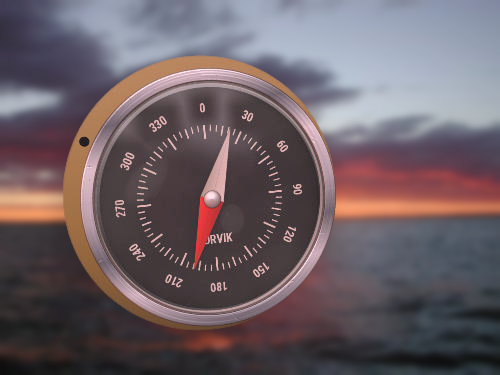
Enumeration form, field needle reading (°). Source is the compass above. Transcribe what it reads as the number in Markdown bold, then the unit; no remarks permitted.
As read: **200** °
